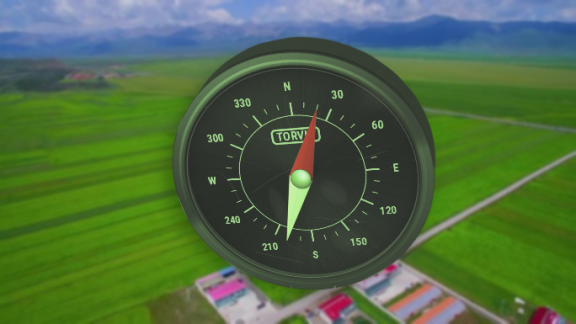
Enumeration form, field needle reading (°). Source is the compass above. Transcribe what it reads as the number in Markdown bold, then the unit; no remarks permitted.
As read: **20** °
